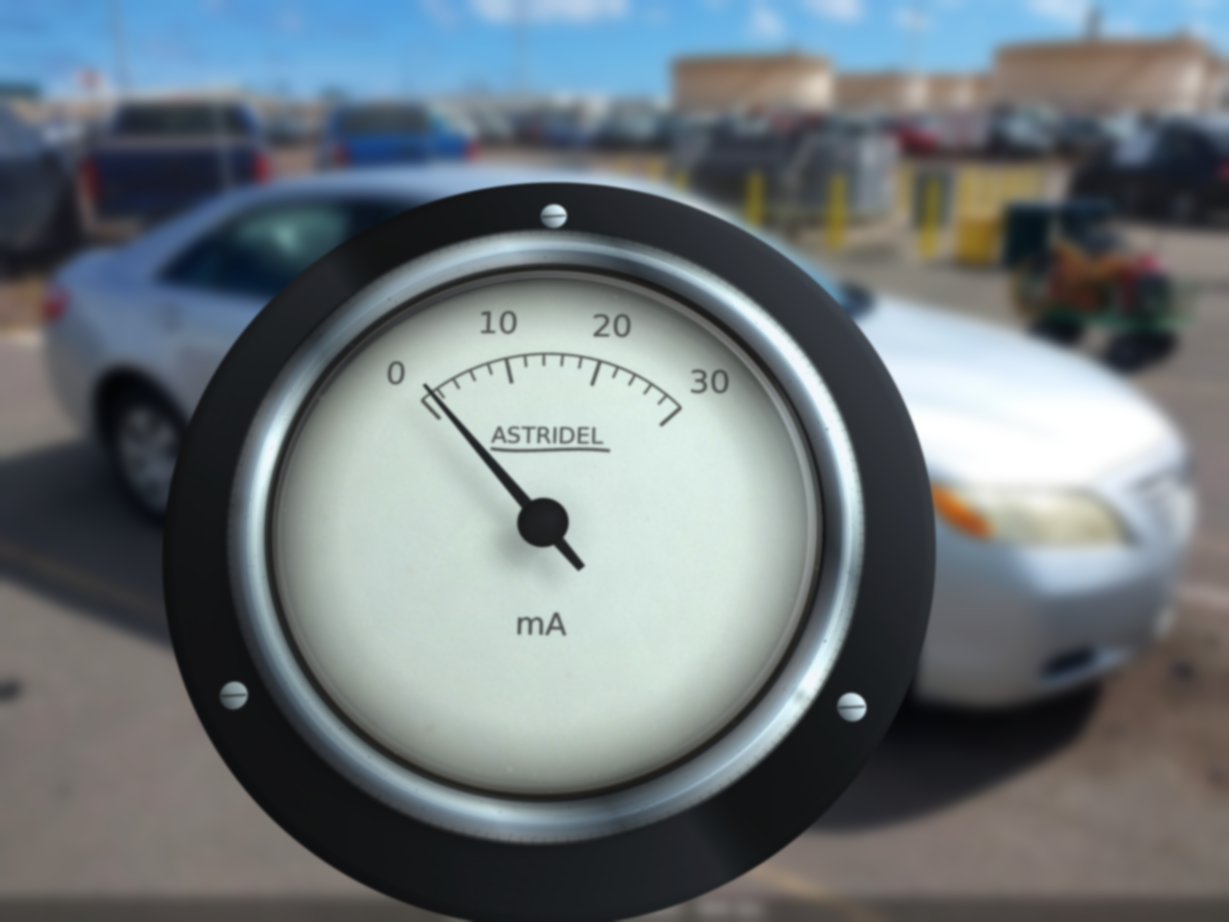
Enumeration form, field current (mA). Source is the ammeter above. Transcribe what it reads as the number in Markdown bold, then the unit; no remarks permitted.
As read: **1** mA
